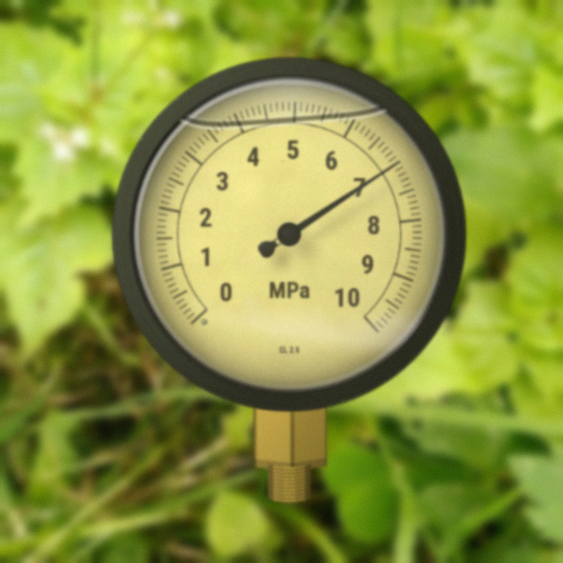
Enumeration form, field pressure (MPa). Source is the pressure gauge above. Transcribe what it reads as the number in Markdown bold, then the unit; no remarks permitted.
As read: **7** MPa
